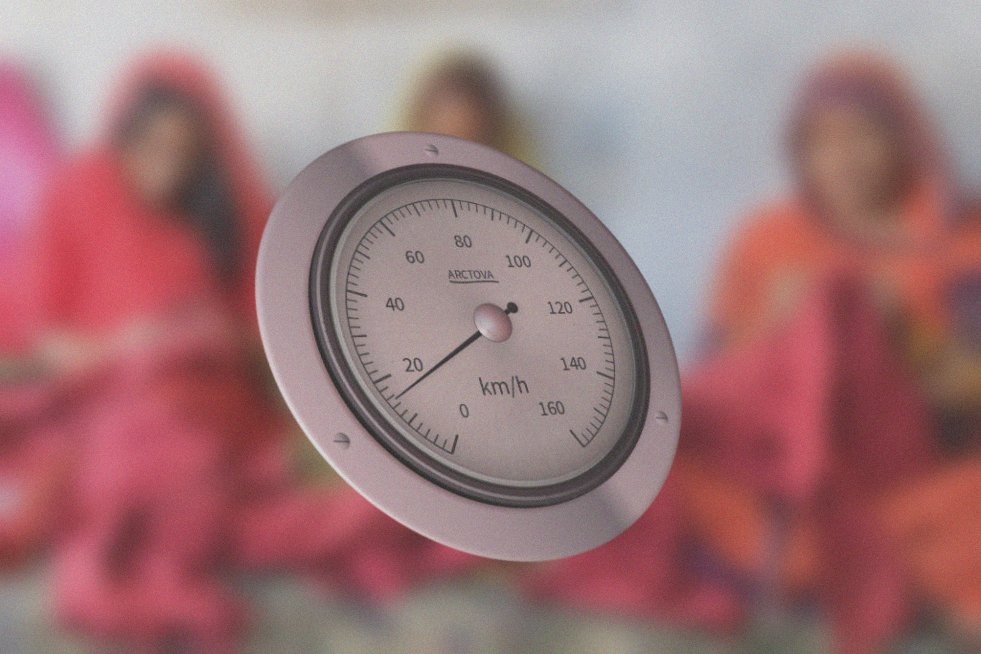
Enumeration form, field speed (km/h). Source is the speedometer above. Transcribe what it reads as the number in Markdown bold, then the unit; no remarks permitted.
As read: **15** km/h
